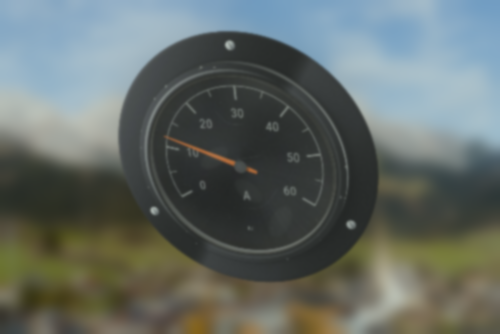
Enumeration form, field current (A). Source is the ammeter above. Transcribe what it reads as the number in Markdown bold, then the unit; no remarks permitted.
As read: **12.5** A
